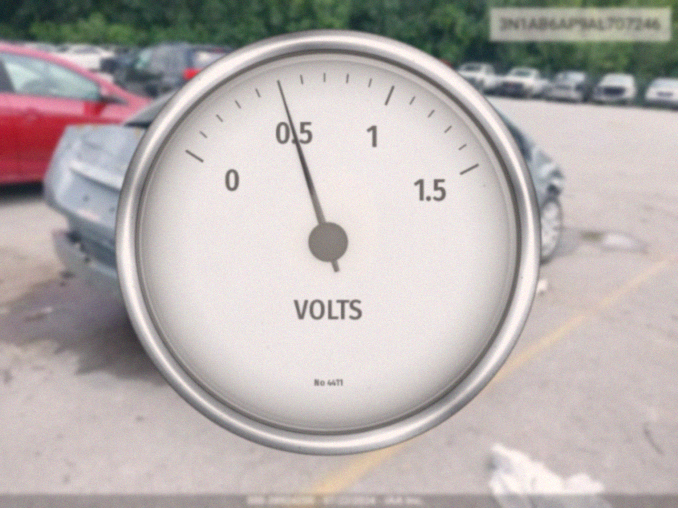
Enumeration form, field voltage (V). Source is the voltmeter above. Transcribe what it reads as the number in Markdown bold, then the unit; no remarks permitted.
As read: **0.5** V
